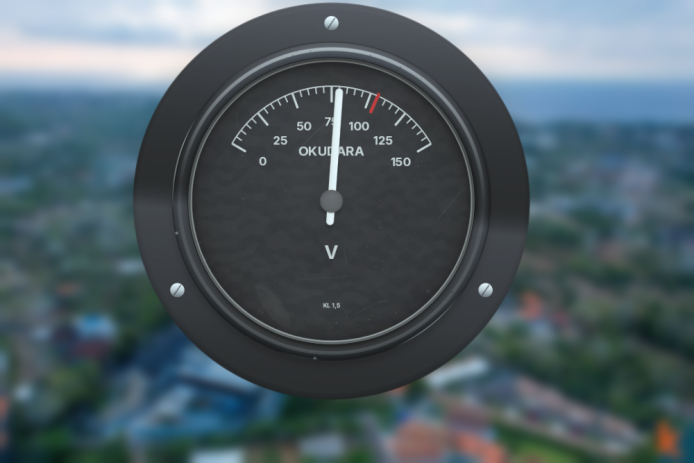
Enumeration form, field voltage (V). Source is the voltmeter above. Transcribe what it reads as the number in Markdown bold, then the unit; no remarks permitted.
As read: **80** V
